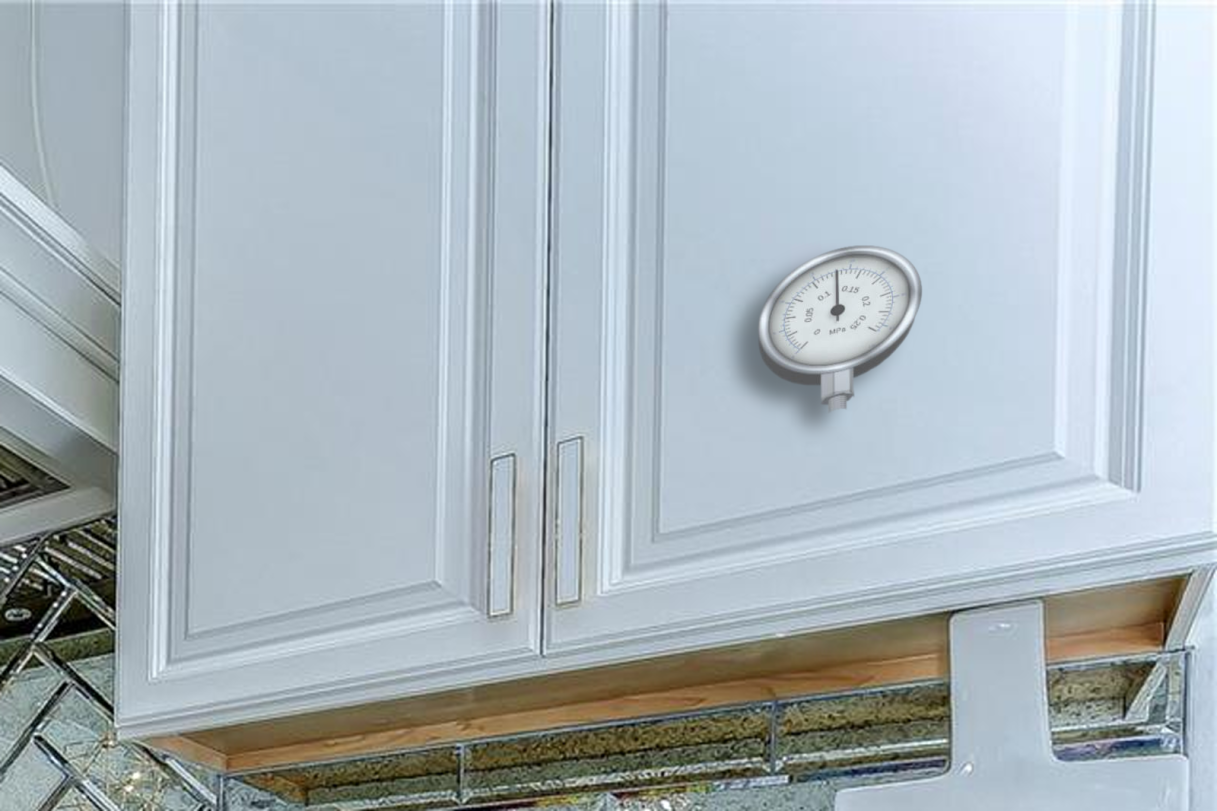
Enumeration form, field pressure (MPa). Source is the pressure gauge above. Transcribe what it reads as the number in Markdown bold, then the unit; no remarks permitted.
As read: **0.125** MPa
